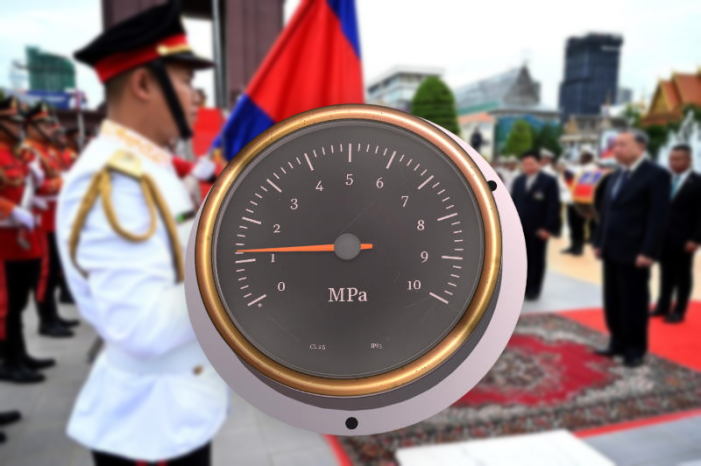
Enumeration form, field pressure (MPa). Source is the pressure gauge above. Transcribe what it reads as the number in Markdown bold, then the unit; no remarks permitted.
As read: **1.2** MPa
